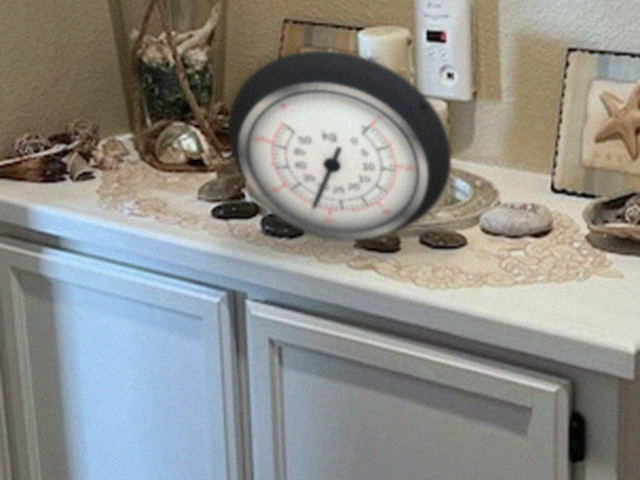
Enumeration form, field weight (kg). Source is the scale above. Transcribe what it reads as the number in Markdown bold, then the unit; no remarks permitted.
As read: **30** kg
